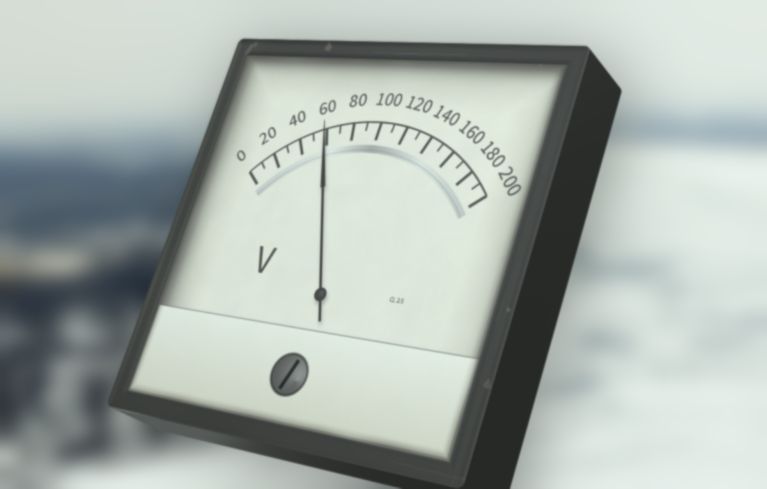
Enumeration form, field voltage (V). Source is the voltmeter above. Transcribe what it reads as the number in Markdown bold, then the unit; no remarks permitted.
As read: **60** V
